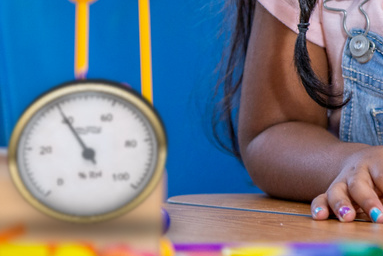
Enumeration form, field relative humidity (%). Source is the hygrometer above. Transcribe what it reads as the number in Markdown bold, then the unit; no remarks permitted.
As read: **40** %
